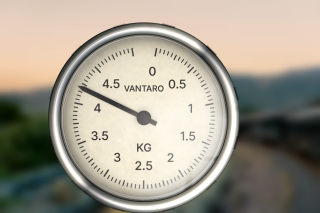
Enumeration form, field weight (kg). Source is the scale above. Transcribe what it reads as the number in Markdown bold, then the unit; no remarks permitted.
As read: **4.2** kg
